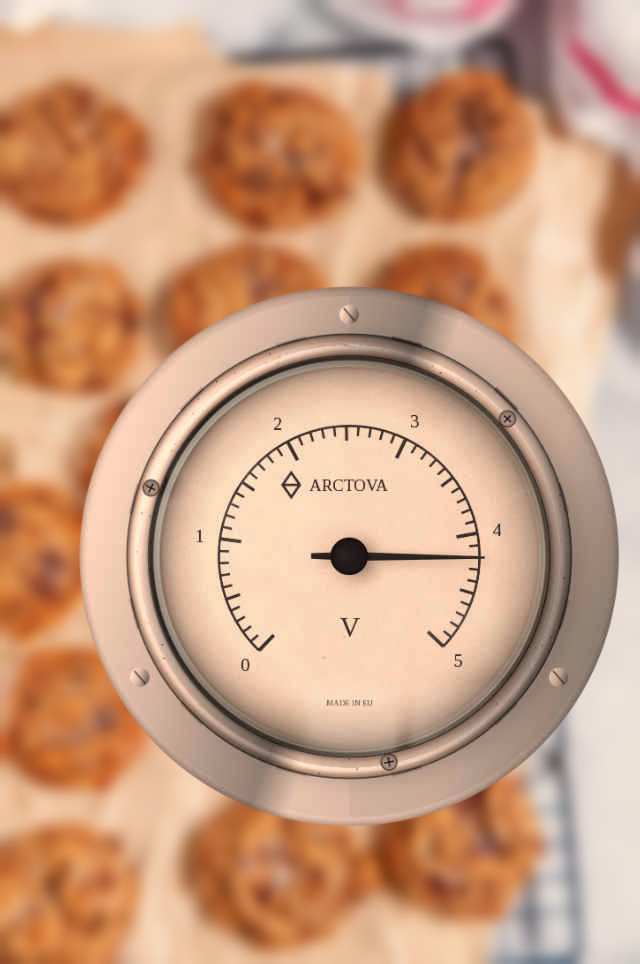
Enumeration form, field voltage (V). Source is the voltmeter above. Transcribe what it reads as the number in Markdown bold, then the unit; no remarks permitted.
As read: **4.2** V
